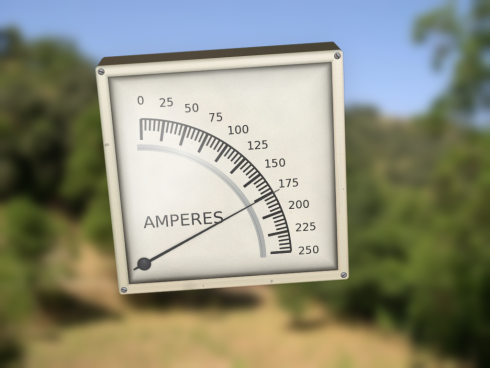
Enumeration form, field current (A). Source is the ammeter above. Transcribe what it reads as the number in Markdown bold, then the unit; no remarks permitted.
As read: **175** A
